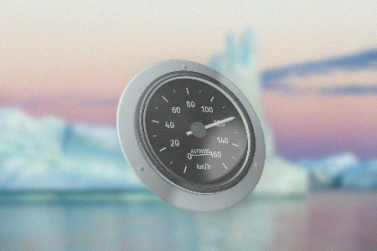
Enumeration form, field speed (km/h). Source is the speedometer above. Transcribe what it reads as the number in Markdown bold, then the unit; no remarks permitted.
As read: **120** km/h
